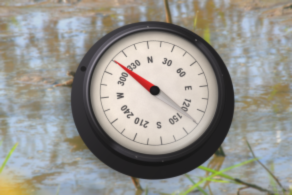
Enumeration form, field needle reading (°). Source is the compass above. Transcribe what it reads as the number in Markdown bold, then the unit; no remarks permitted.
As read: **315** °
